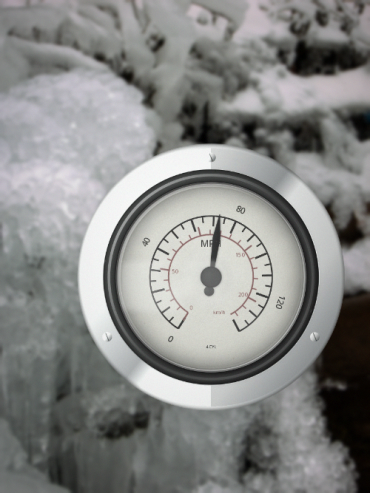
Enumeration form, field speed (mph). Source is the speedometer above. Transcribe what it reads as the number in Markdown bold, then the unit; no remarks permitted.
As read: **72.5** mph
